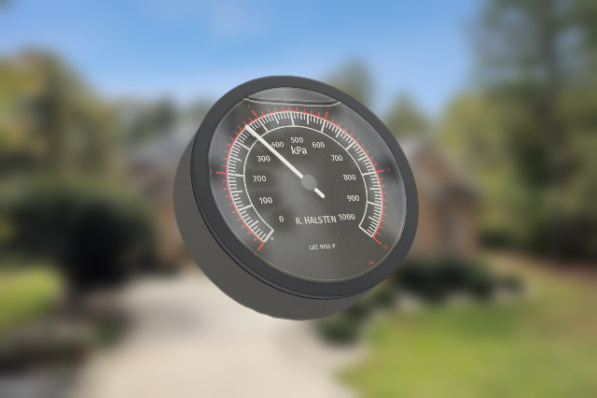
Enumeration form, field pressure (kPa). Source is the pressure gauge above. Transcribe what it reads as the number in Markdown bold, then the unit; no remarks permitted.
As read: **350** kPa
